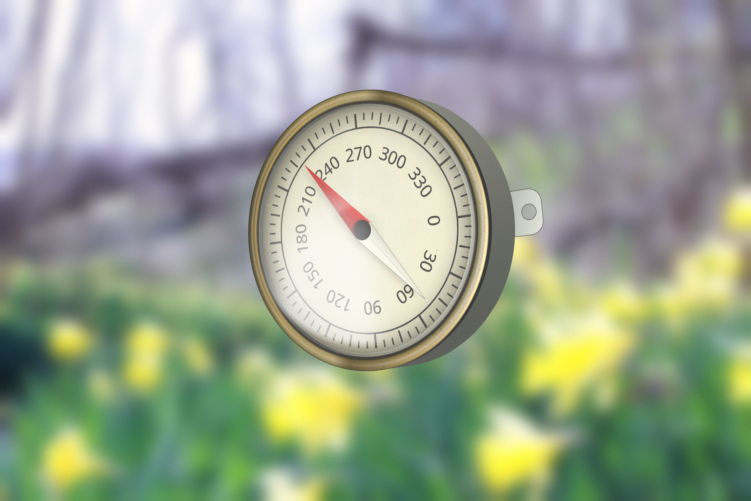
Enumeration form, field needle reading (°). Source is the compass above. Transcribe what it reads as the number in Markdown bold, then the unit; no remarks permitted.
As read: **230** °
